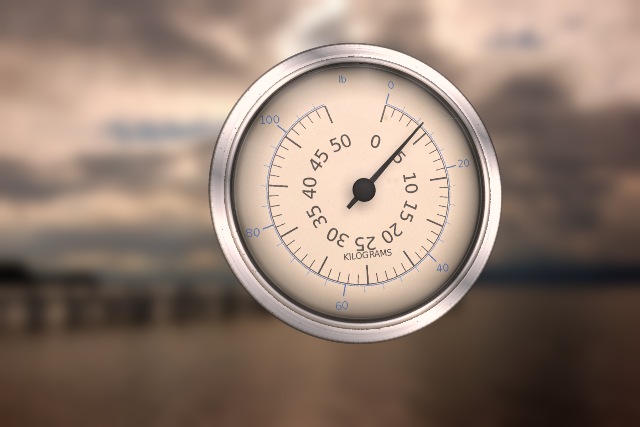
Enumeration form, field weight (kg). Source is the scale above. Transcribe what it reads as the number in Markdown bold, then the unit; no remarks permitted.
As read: **4** kg
